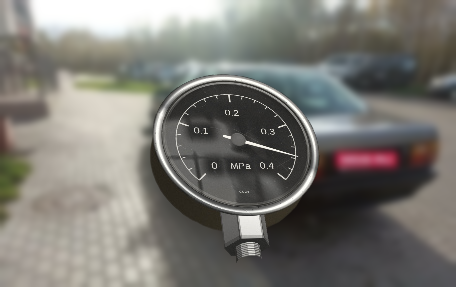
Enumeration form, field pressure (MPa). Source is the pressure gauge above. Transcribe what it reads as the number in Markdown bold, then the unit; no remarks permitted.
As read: **0.36** MPa
